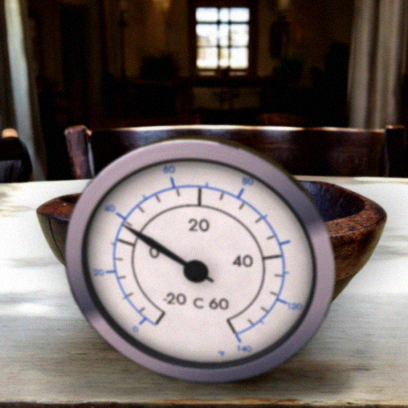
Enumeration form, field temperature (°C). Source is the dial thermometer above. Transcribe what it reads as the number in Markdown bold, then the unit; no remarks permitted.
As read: **4** °C
